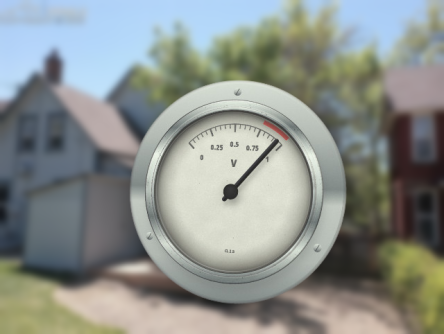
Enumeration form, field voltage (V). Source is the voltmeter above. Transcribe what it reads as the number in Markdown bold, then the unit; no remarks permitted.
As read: **0.95** V
